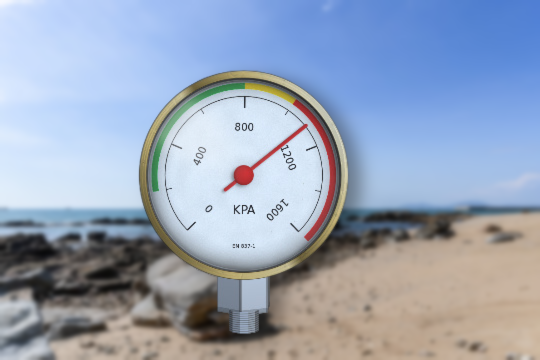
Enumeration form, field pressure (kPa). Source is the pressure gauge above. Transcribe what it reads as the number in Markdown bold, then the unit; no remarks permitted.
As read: **1100** kPa
